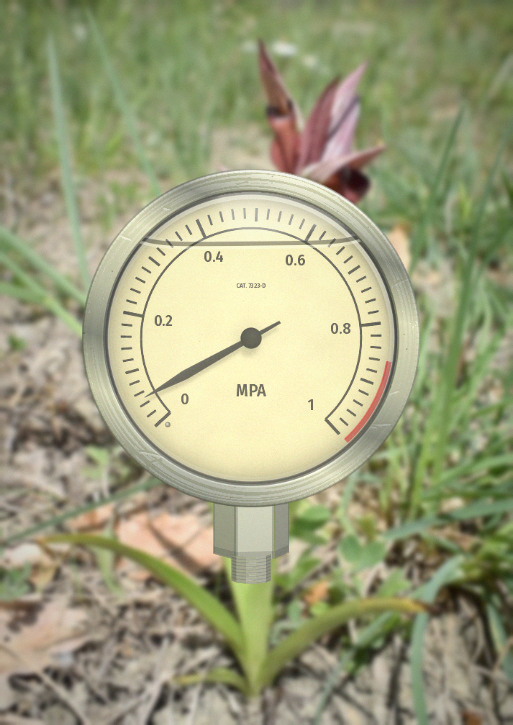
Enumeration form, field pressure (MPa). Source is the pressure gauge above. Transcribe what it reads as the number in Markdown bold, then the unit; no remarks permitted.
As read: **0.05** MPa
